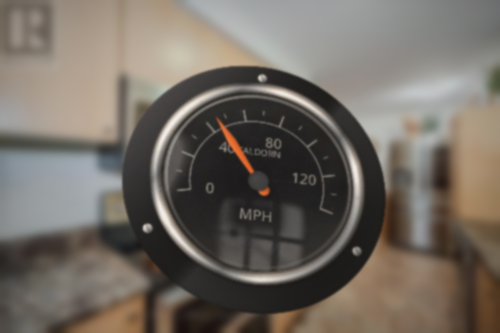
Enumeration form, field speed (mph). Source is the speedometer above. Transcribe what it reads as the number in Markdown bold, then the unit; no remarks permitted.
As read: **45** mph
